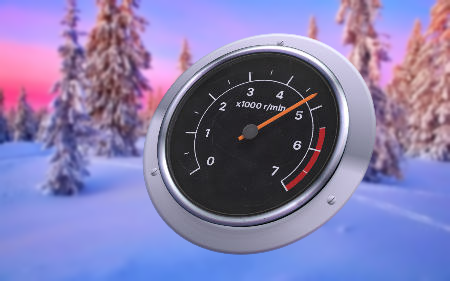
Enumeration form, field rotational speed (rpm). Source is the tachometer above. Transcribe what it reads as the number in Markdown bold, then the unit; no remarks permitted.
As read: **4750** rpm
